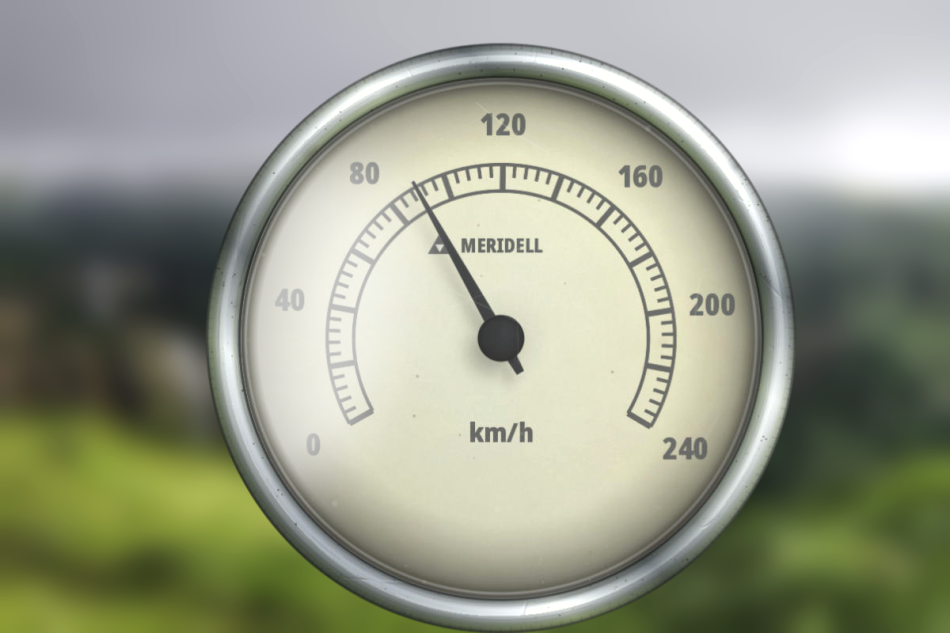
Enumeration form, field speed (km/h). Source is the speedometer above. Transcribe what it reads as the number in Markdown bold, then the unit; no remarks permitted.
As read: **90** km/h
